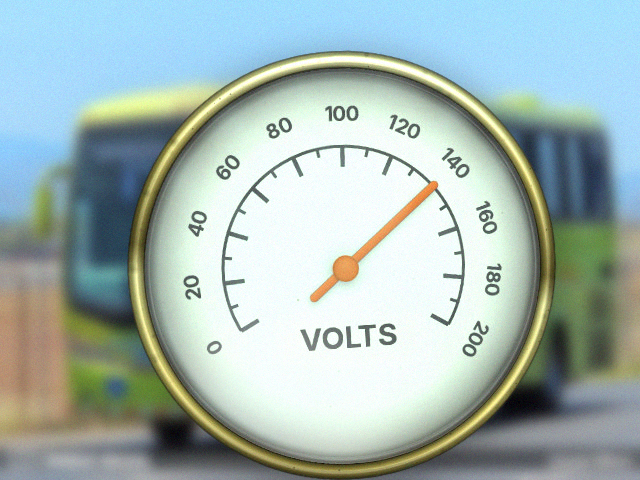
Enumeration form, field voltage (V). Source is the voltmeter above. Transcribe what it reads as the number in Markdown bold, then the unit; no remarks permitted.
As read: **140** V
